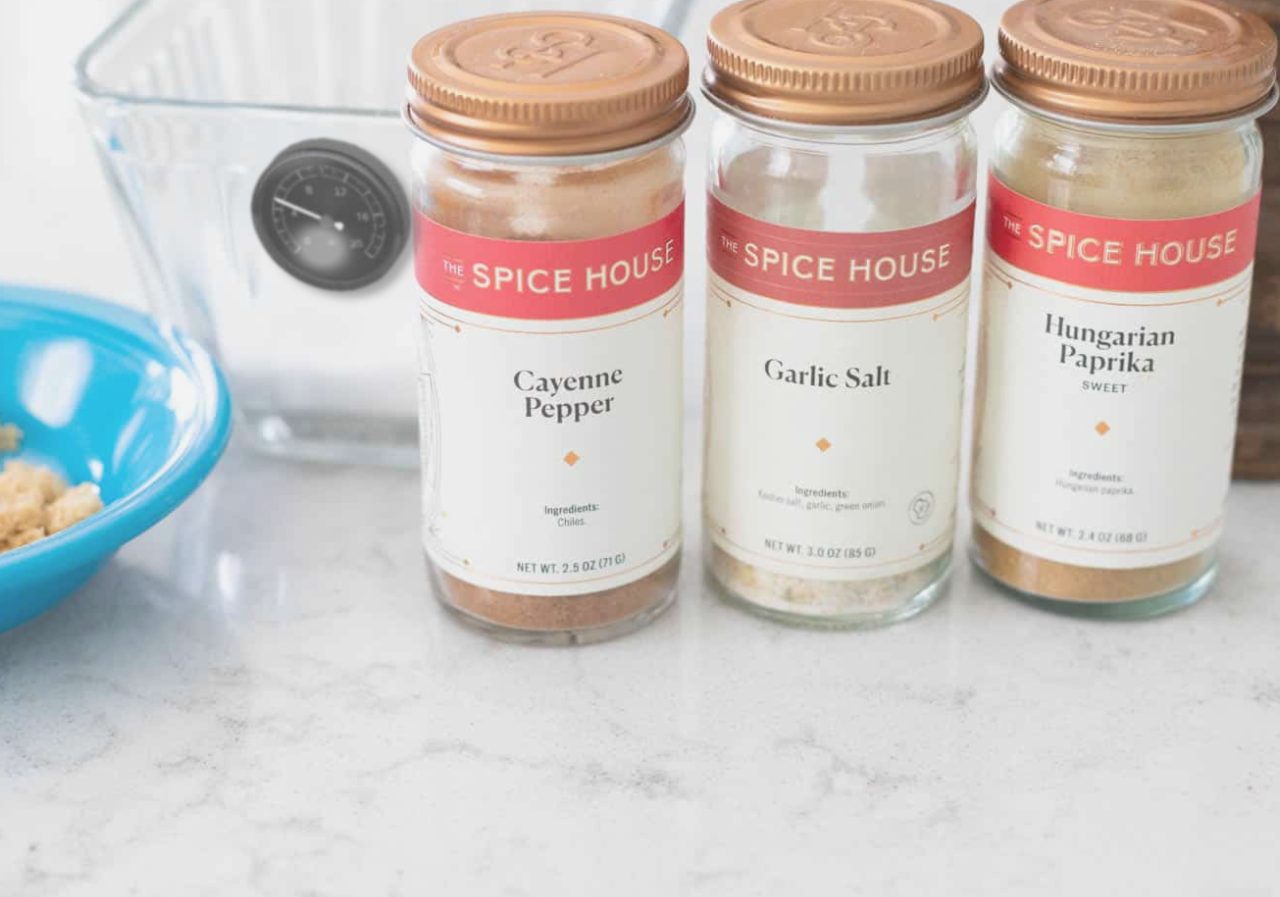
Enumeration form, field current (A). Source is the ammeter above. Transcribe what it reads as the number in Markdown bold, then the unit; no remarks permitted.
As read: **5** A
